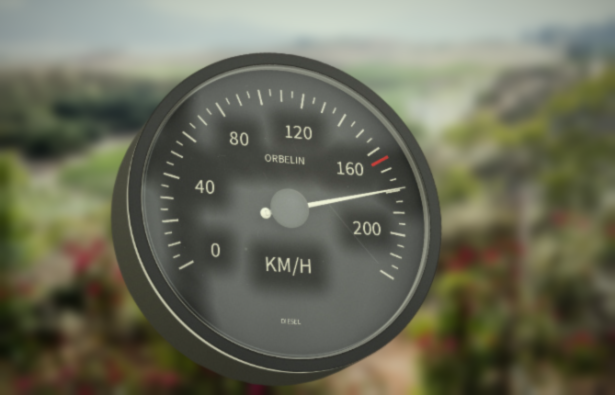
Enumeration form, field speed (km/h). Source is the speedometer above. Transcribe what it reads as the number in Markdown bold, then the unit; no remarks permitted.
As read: **180** km/h
